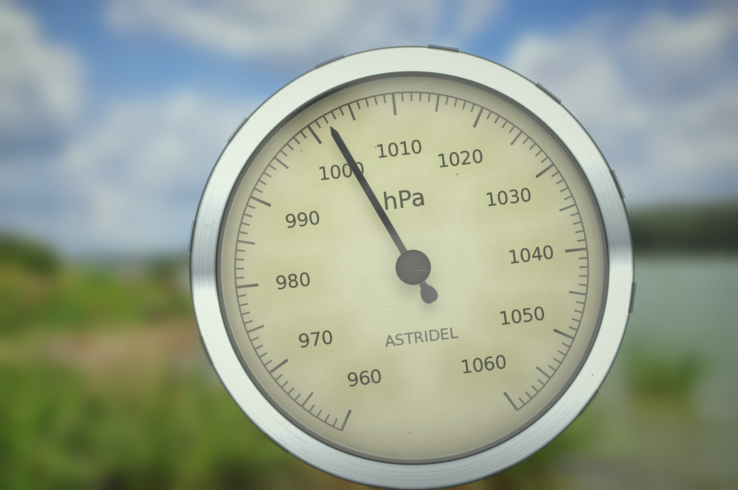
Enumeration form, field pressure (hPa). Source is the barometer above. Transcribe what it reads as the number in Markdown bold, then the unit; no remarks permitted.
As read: **1002** hPa
